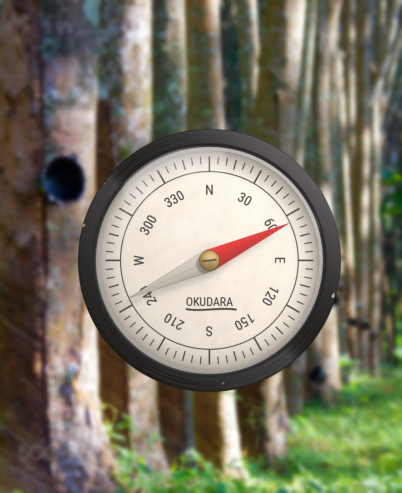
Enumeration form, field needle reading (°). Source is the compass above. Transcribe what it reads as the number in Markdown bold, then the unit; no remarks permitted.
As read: **65** °
